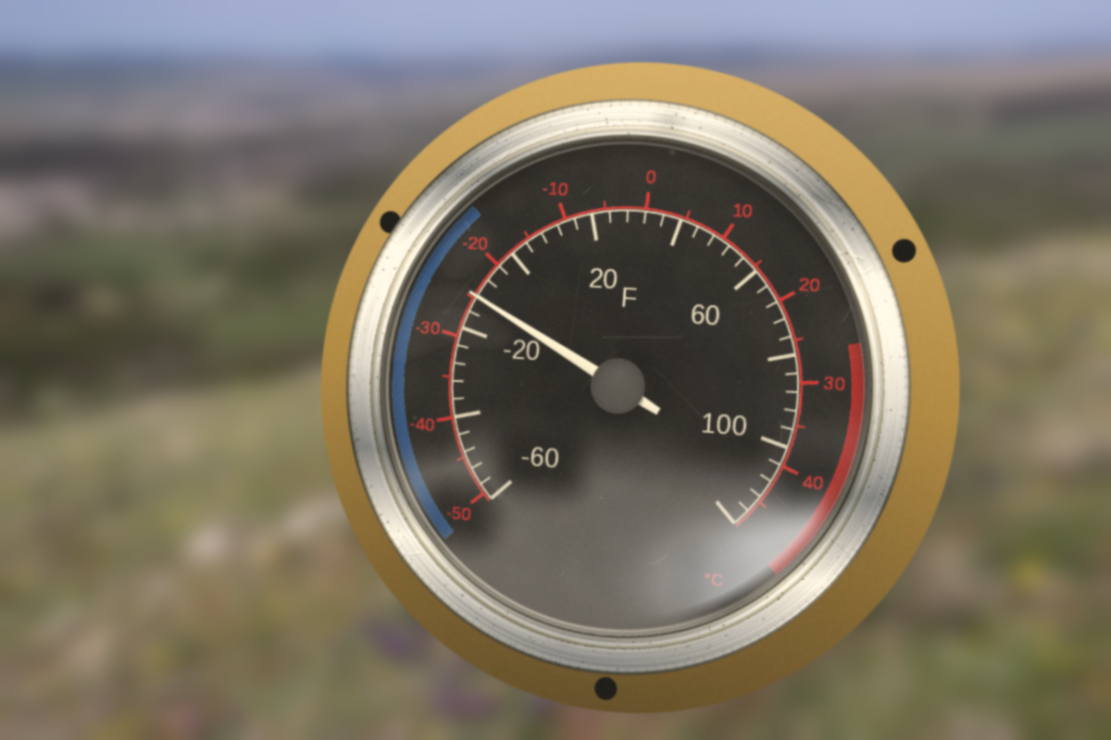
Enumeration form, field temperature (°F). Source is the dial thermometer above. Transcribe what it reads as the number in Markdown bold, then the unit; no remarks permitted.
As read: **-12** °F
